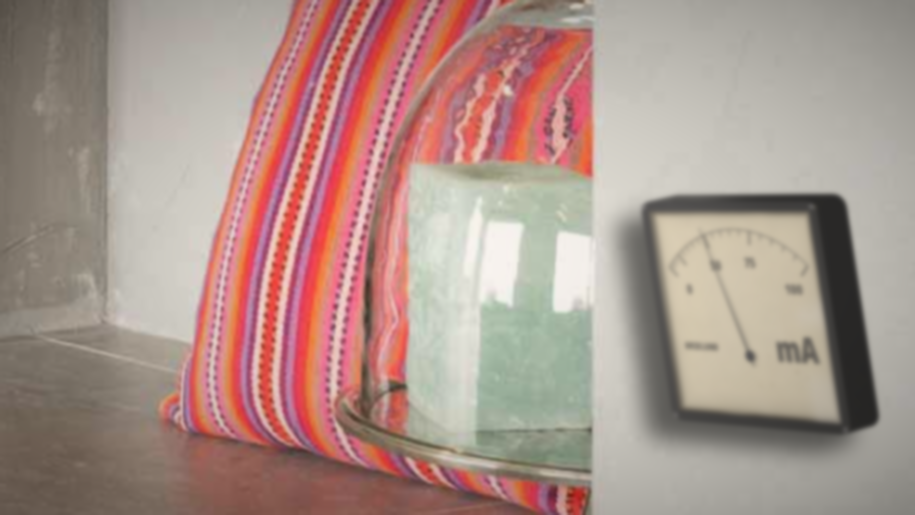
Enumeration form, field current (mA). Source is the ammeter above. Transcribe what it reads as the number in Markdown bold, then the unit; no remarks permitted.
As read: **50** mA
